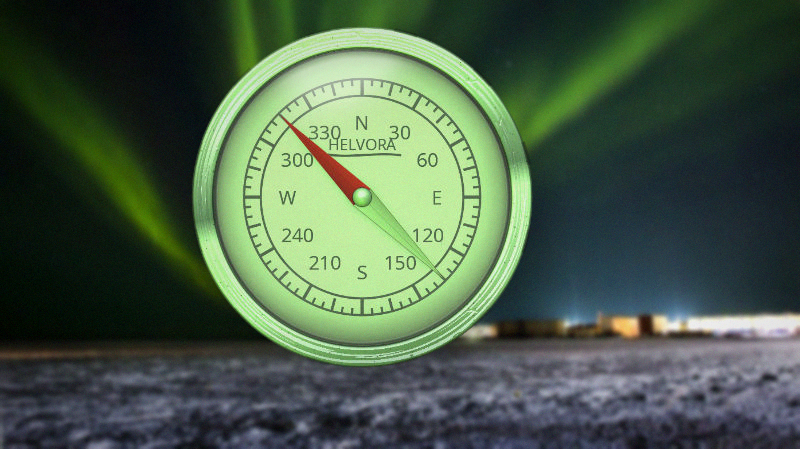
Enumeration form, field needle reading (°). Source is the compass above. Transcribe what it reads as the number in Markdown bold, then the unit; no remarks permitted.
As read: **315** °
